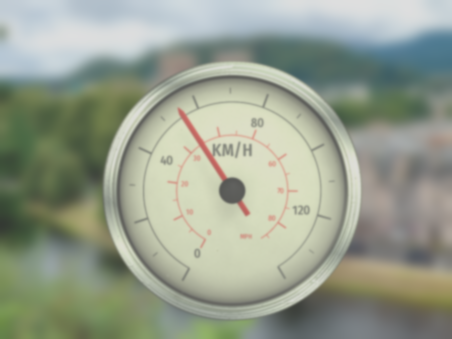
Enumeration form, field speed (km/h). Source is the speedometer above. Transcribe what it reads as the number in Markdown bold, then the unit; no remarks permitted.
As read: **55** km/h
